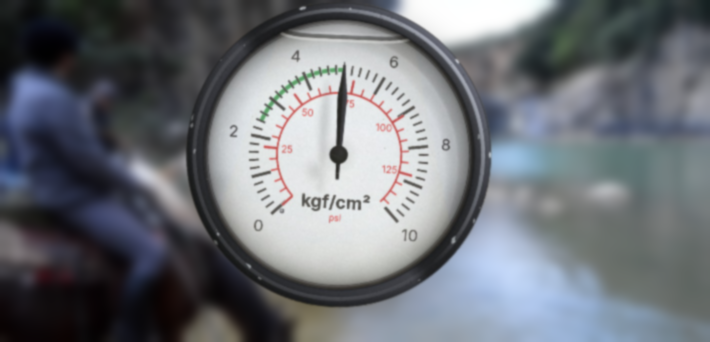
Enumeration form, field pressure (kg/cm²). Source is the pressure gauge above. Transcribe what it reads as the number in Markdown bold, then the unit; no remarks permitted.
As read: **5** kg/cm²
